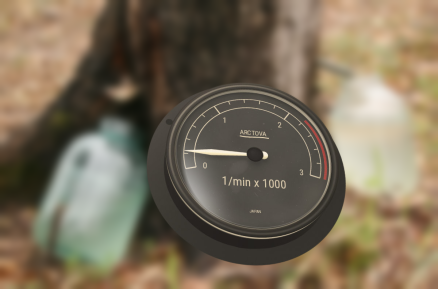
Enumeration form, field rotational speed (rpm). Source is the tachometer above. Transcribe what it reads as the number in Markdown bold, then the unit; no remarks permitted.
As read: **200** rpm
